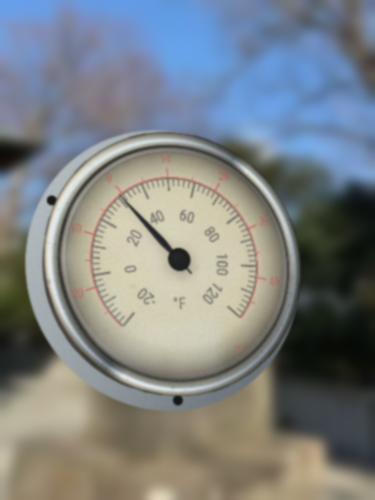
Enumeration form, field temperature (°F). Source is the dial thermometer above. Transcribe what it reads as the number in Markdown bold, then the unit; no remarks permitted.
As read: **30** °F
